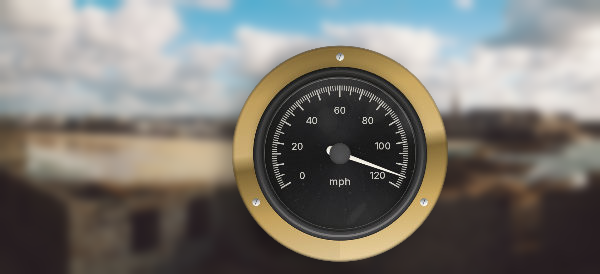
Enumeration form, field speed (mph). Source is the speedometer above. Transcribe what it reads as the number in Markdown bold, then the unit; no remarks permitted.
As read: **115** mph
